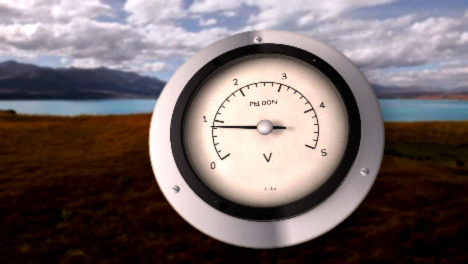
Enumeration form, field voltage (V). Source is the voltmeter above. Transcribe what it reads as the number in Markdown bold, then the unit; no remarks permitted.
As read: **0.8** V
